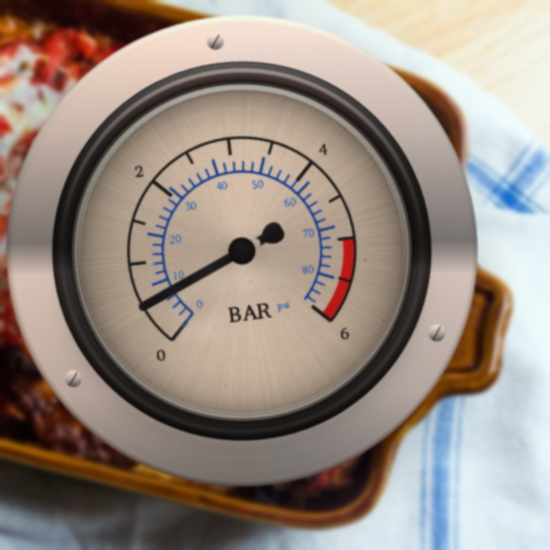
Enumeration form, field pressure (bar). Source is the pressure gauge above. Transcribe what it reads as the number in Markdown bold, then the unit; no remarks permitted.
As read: **0.5** bar
